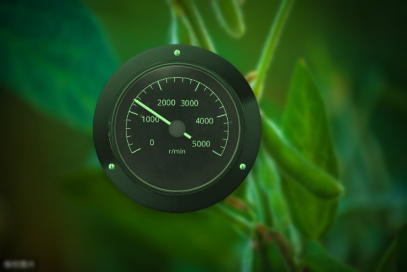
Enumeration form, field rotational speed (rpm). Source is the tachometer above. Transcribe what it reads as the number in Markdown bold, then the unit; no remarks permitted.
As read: **1300** rpm
